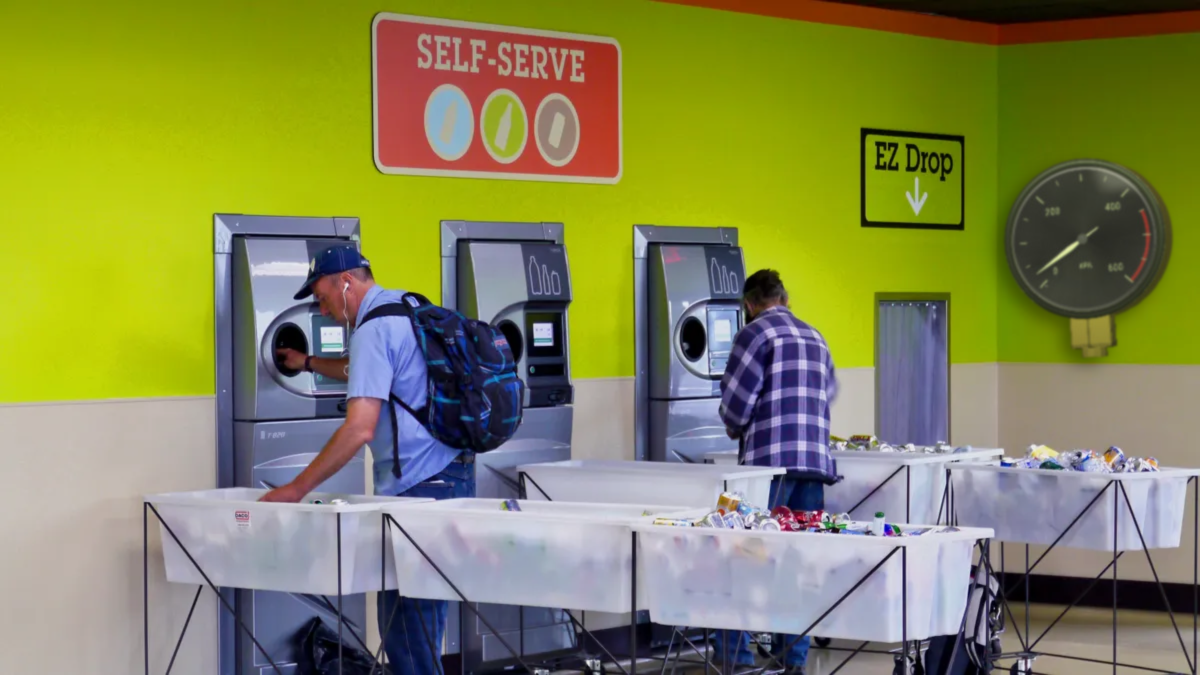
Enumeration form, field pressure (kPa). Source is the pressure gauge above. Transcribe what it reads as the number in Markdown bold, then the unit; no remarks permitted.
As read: **25** kPa
